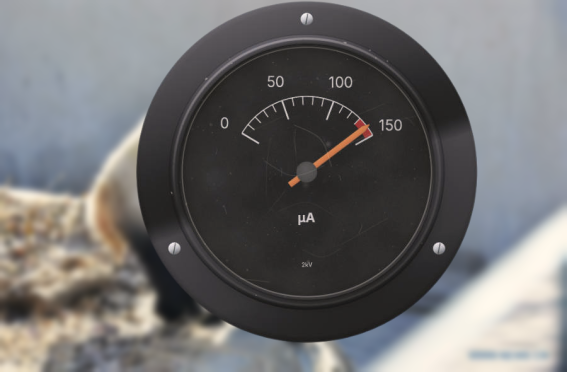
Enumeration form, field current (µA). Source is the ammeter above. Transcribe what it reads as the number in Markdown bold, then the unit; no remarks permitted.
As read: **140** µA
